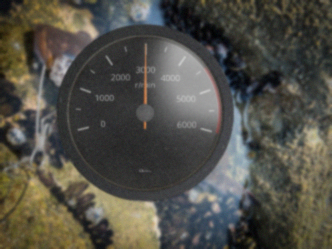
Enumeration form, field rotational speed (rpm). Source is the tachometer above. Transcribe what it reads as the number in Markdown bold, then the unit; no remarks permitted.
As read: **3000** rpm
